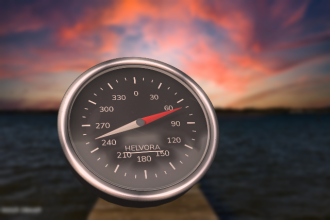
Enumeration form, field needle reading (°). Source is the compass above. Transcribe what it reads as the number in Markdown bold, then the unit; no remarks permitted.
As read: **70** °
